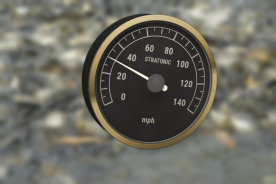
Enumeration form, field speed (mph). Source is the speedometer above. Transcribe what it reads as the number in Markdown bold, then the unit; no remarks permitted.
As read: **30** mph
